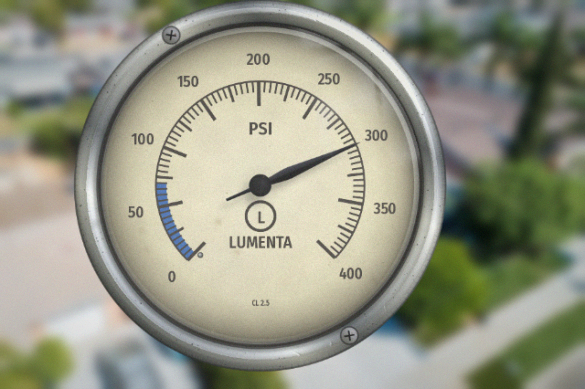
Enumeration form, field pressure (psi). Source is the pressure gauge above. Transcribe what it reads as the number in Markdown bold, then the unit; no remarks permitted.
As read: **300** psi
